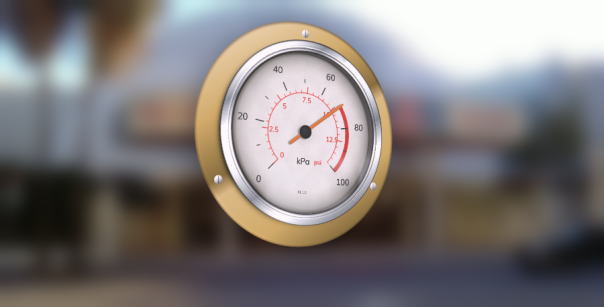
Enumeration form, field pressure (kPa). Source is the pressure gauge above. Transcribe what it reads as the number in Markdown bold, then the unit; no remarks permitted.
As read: **70** kPa
